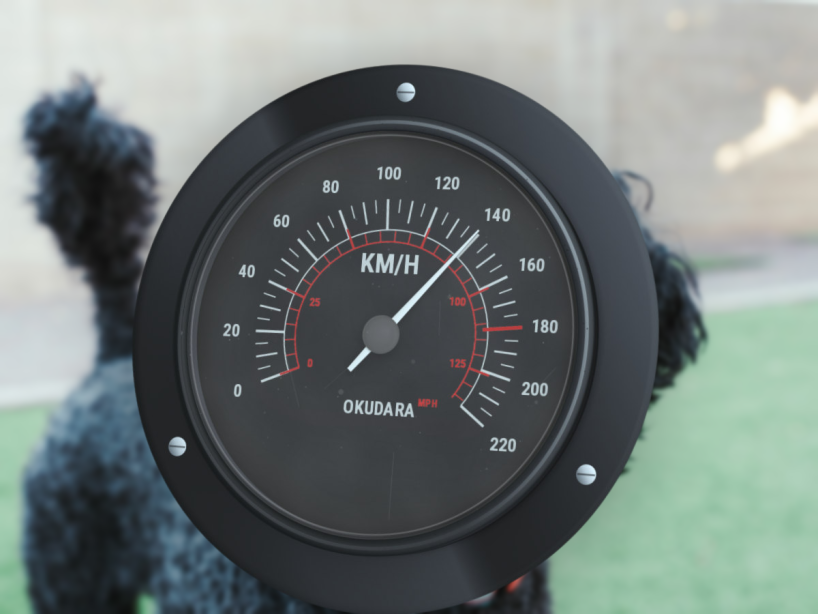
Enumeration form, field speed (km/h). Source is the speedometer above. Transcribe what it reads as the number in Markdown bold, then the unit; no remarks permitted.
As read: **140** km/h
